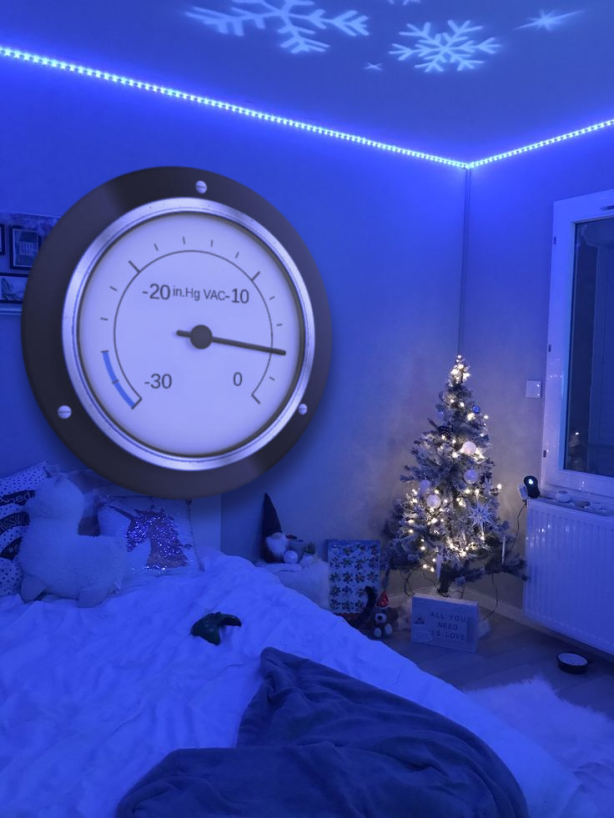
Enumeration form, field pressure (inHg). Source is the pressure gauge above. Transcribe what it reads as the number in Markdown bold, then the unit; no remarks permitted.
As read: **-4** inHg
